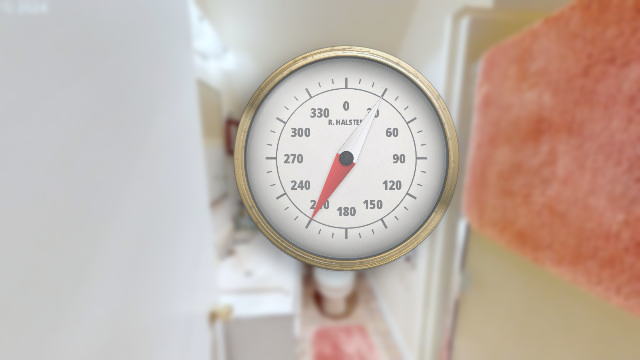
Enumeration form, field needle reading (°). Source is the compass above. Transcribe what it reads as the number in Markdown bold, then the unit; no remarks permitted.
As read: **210** °
